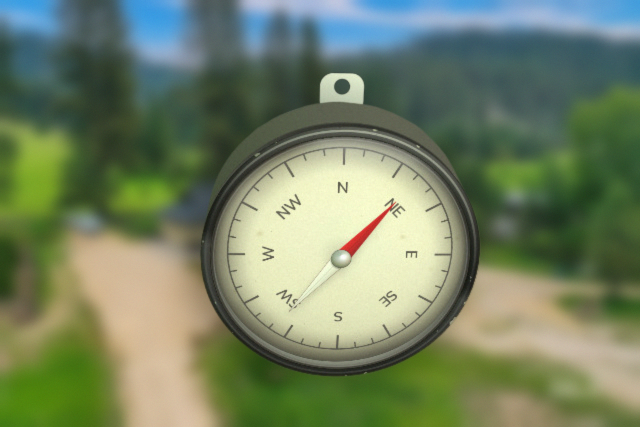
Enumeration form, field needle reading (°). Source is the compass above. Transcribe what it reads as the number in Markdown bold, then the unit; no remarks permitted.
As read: **40** °
